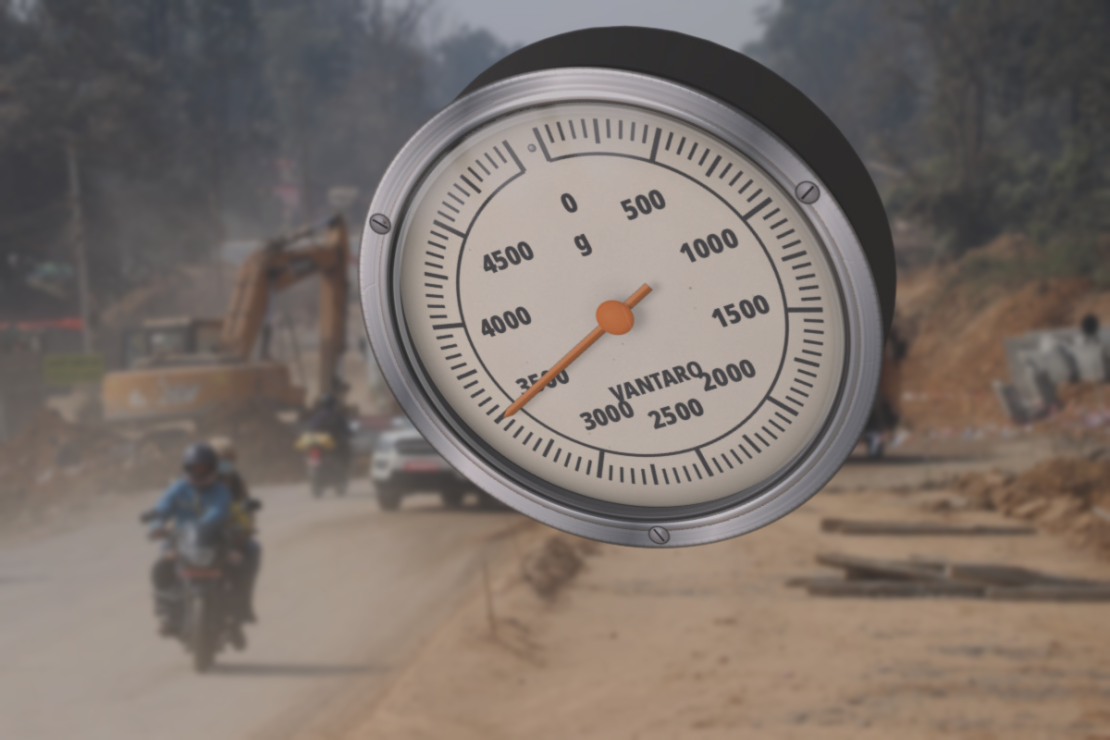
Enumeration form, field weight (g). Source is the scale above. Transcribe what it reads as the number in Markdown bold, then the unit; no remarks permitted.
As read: **3500** g
